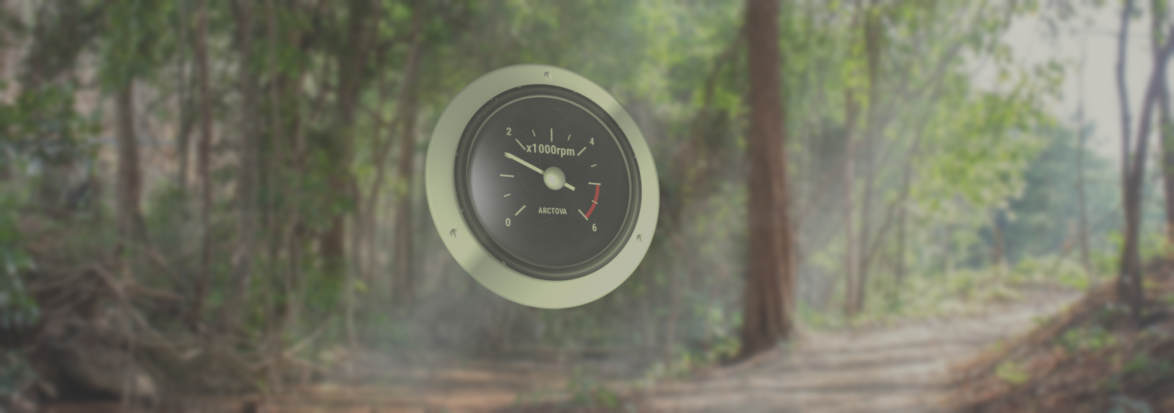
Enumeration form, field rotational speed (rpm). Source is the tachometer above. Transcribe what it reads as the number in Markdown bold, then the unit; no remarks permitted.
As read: **1500** rpm
